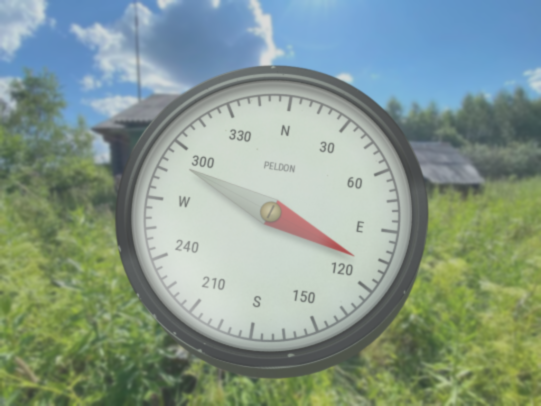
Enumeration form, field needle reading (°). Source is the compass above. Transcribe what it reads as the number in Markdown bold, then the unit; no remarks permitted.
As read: **110** °
